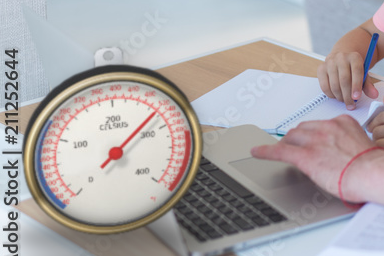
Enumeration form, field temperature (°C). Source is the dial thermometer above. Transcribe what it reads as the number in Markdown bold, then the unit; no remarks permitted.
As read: **270** °C
